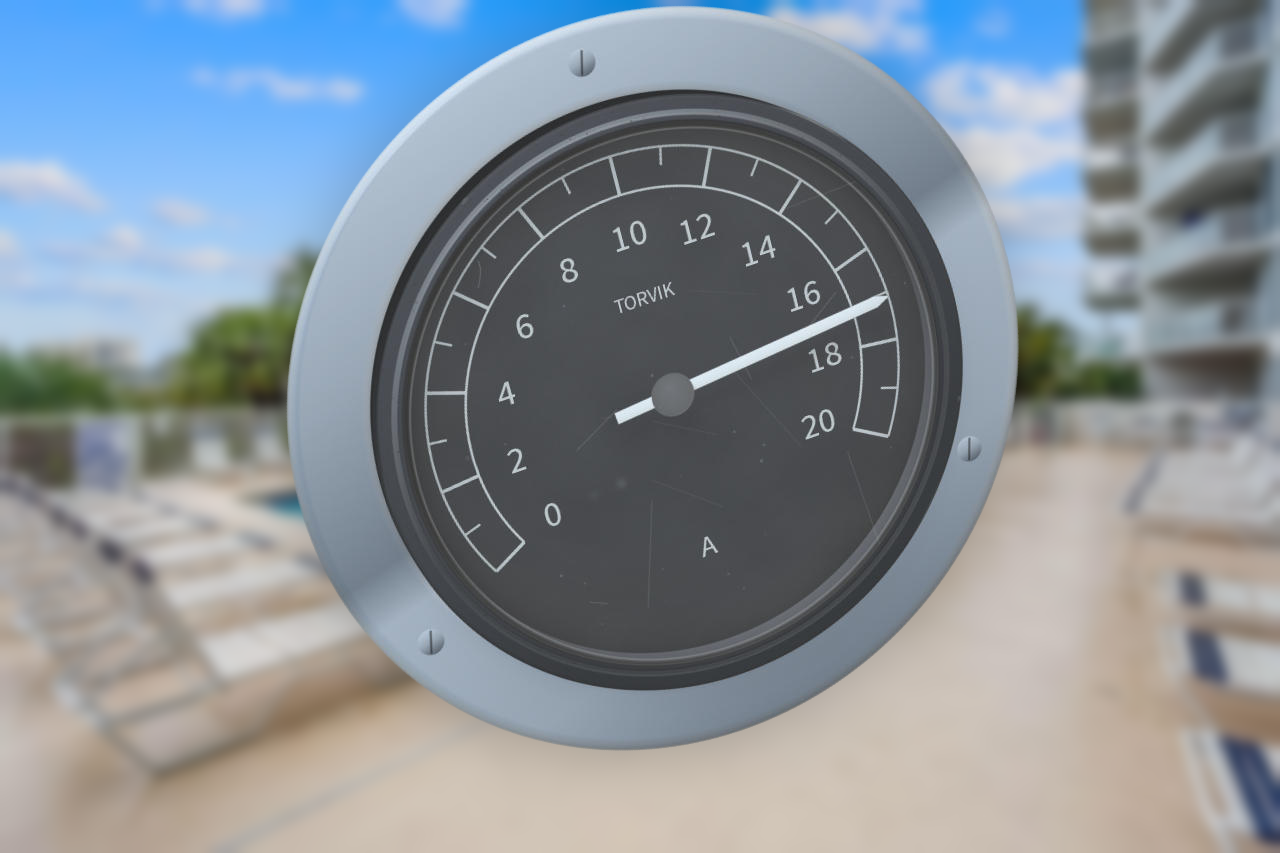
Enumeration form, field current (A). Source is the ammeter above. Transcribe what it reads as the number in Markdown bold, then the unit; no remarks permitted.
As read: **17** A
